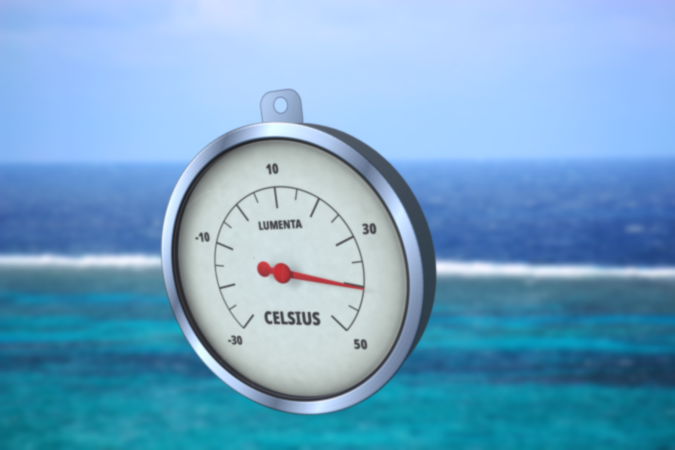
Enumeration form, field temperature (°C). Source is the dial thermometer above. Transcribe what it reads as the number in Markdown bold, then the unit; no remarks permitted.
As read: **40** °C
